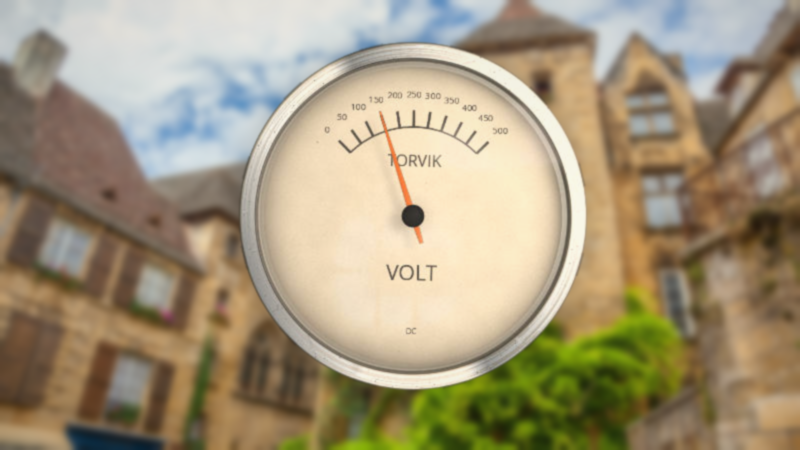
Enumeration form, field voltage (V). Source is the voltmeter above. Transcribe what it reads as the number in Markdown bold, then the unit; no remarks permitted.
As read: **150** V
